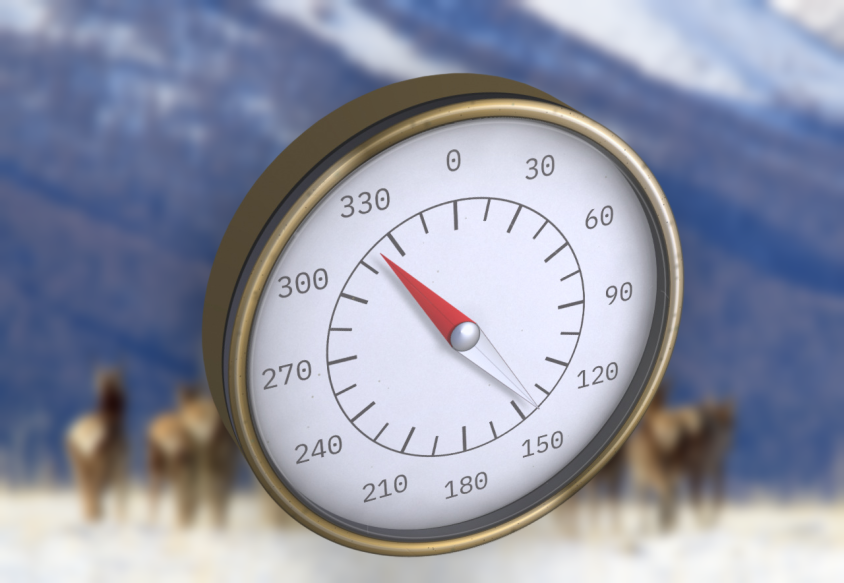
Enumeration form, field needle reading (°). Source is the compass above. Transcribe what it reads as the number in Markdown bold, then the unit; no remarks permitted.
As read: **322.5** °
